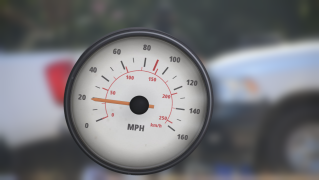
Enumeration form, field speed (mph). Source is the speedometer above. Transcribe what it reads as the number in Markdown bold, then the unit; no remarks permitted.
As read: **20** mph
